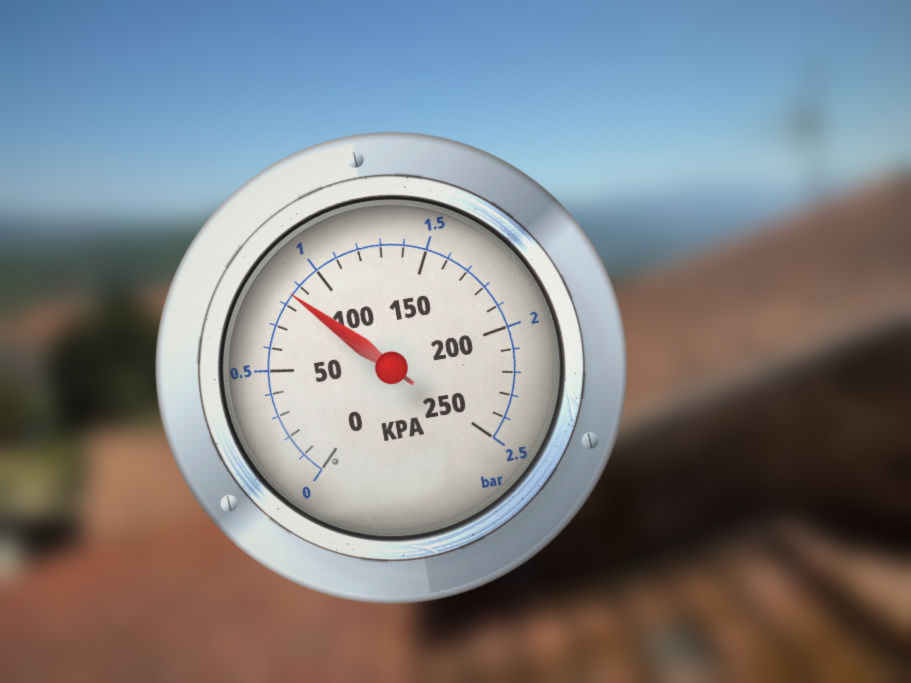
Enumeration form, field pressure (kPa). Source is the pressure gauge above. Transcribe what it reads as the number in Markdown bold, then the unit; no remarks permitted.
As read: **85** kPa
